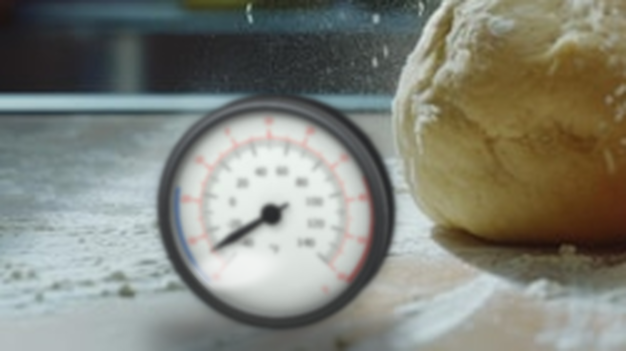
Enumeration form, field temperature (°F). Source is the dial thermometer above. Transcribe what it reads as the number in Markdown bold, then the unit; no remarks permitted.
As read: **-30** °F
